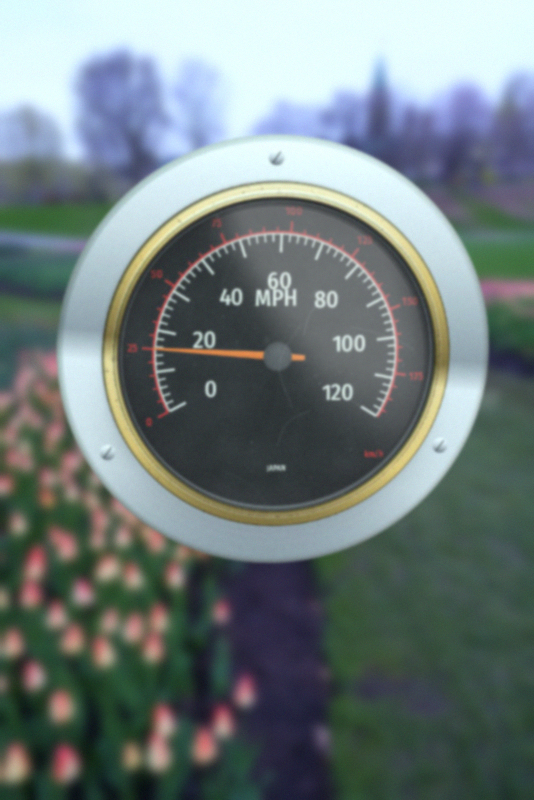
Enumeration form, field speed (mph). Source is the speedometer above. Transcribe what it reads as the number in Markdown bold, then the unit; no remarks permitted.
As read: **16** mph
